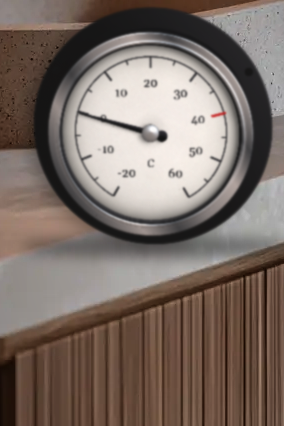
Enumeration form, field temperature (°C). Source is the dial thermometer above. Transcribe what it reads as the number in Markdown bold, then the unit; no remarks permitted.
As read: **0** °C
